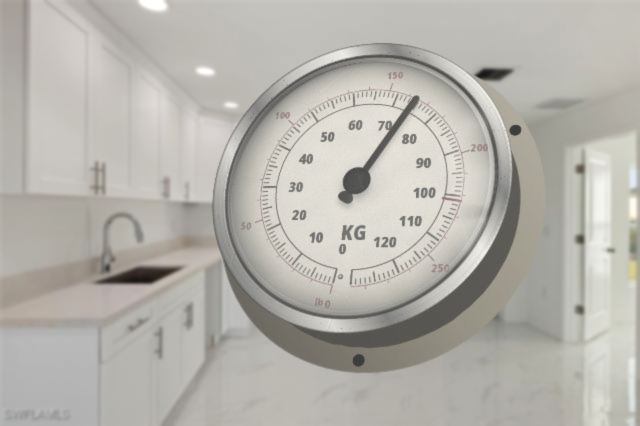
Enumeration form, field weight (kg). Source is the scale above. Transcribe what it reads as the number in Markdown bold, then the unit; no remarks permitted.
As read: **75** kg
